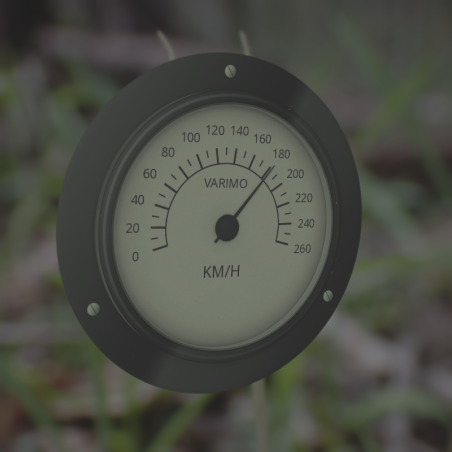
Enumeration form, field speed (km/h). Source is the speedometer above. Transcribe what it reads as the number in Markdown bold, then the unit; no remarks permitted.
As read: **180** km/h
